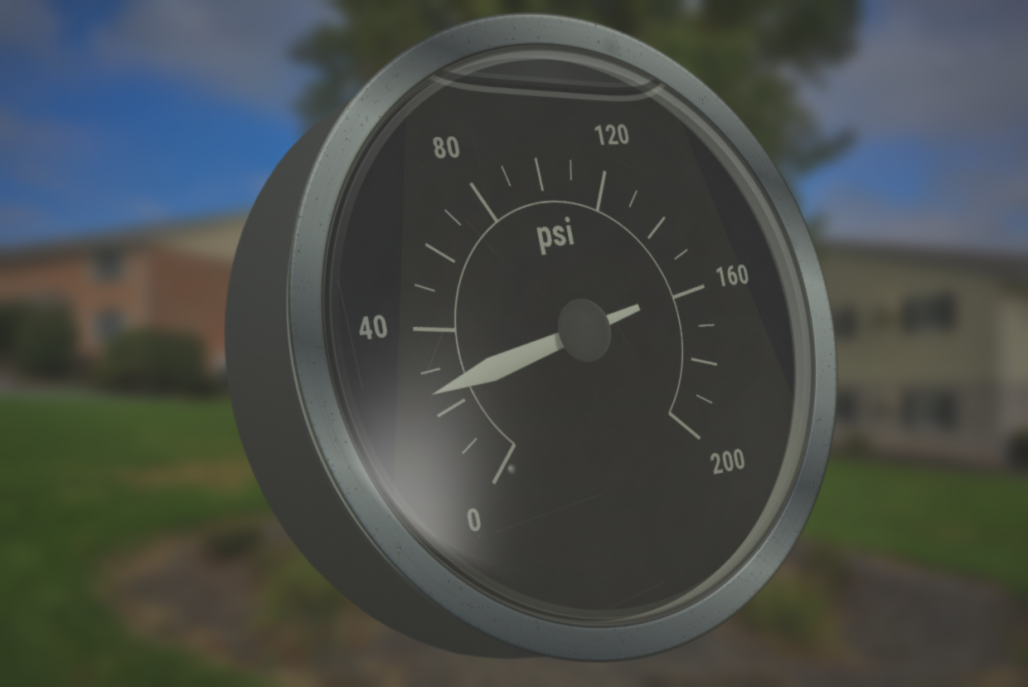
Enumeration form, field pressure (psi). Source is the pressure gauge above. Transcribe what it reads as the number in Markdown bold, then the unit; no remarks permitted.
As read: **25** psi
